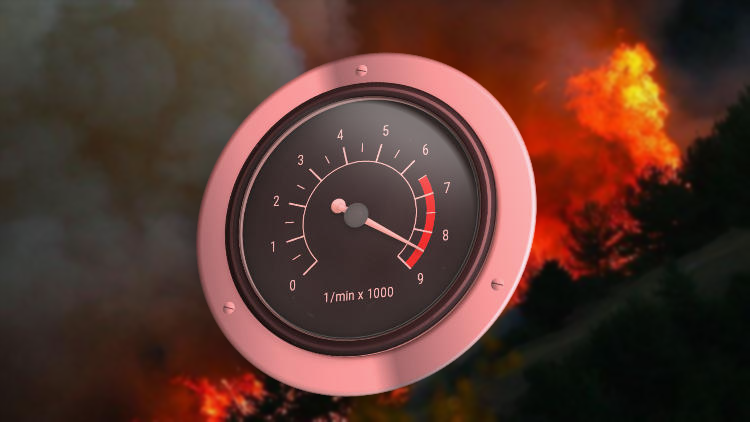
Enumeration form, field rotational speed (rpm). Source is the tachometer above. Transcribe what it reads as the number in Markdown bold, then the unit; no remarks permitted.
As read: **8500** rpm
